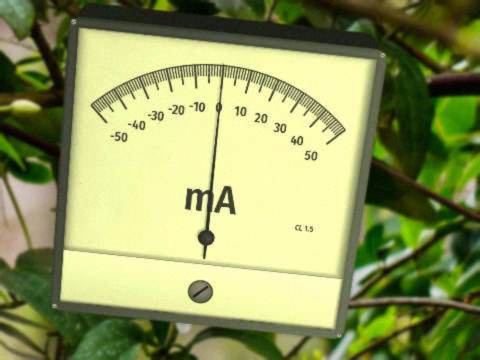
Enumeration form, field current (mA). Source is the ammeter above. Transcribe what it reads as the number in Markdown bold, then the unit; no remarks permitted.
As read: **0** mA
